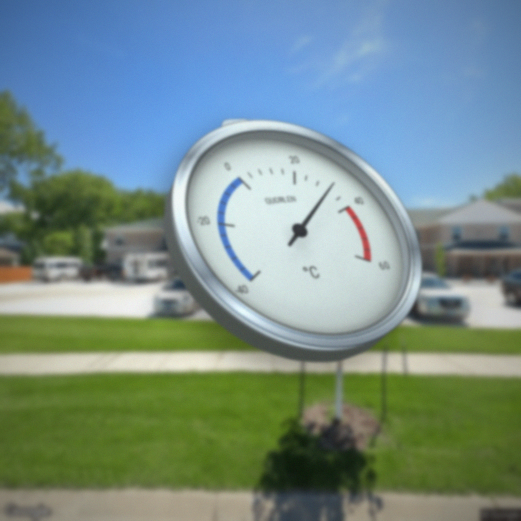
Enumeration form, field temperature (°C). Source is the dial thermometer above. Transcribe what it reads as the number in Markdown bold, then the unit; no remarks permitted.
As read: **32** °C
